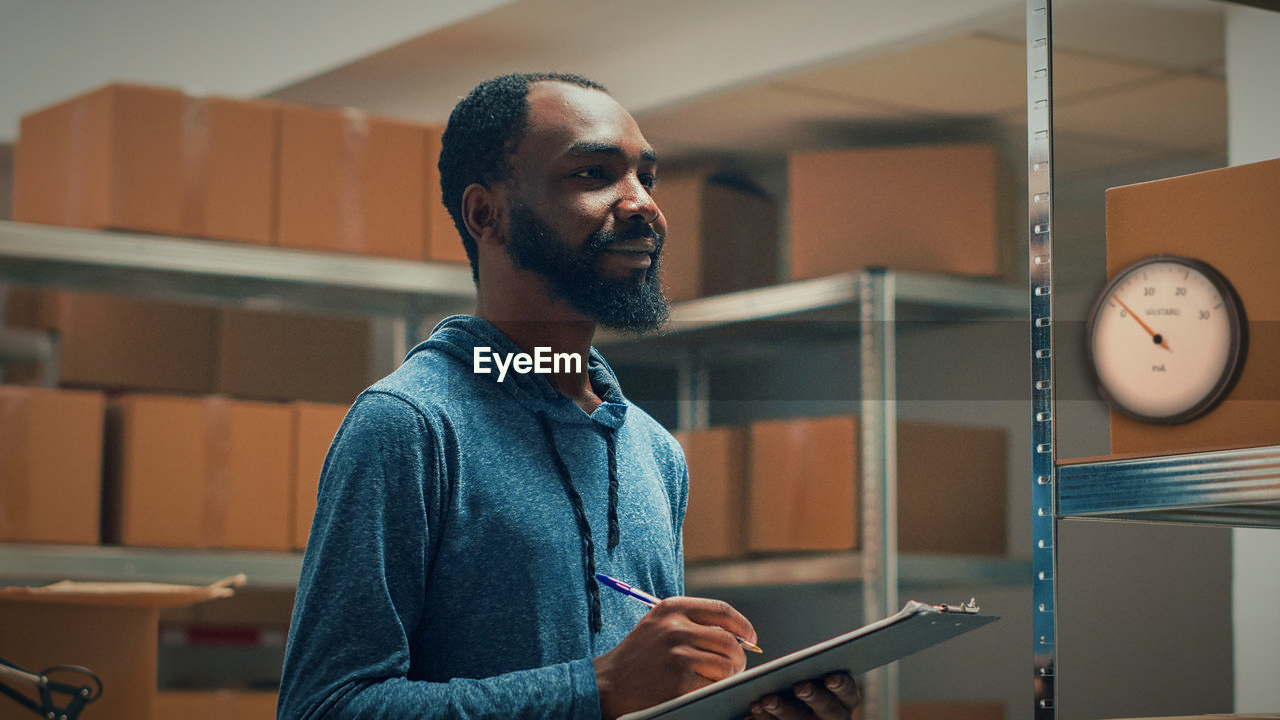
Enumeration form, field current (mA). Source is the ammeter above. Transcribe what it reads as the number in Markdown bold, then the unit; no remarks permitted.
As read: **2** mA
